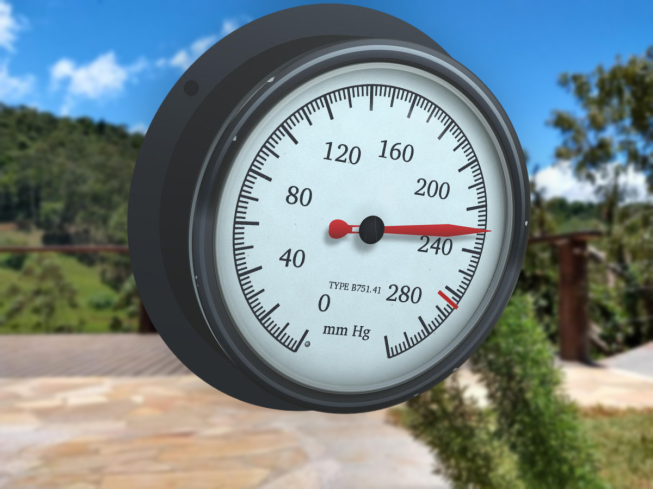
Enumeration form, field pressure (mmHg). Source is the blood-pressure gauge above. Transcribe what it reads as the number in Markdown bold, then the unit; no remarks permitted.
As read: **230** mmHg
